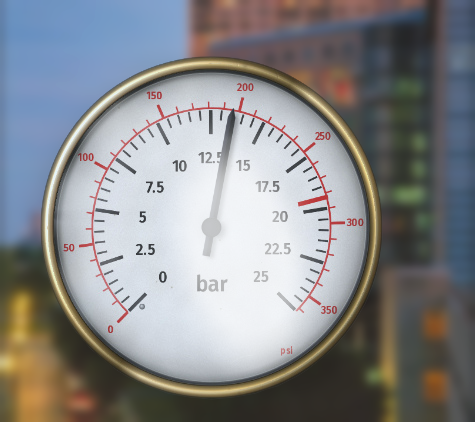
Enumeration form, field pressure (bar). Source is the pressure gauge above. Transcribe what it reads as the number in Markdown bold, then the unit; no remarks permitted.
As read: **13.5** bar
